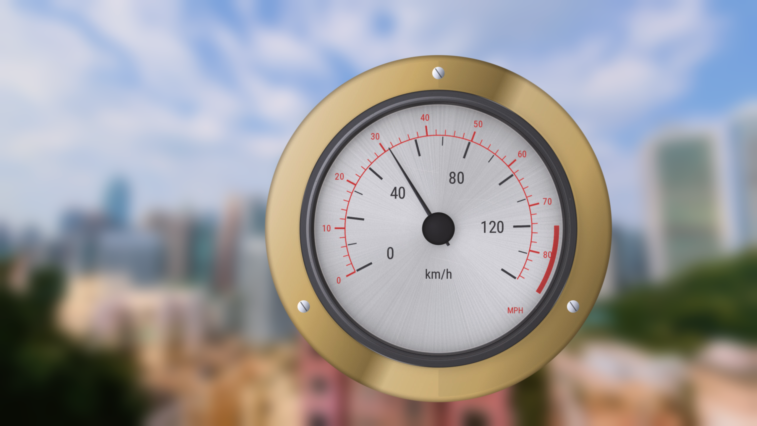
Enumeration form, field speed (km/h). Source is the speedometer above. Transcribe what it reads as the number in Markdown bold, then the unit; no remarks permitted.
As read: **50** km/h
